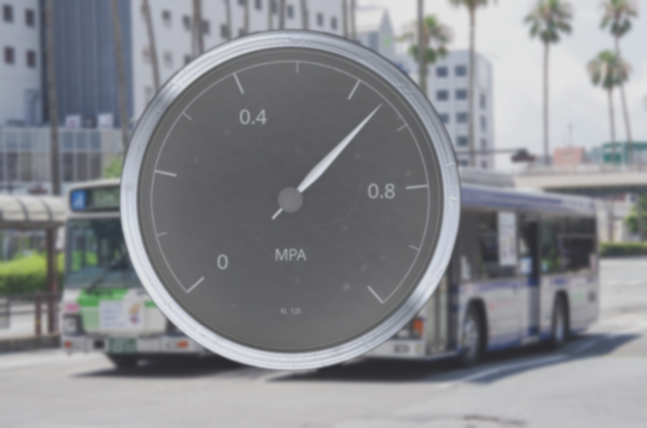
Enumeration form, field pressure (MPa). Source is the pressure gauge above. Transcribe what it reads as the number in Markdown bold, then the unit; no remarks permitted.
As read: **0.65** MPa
